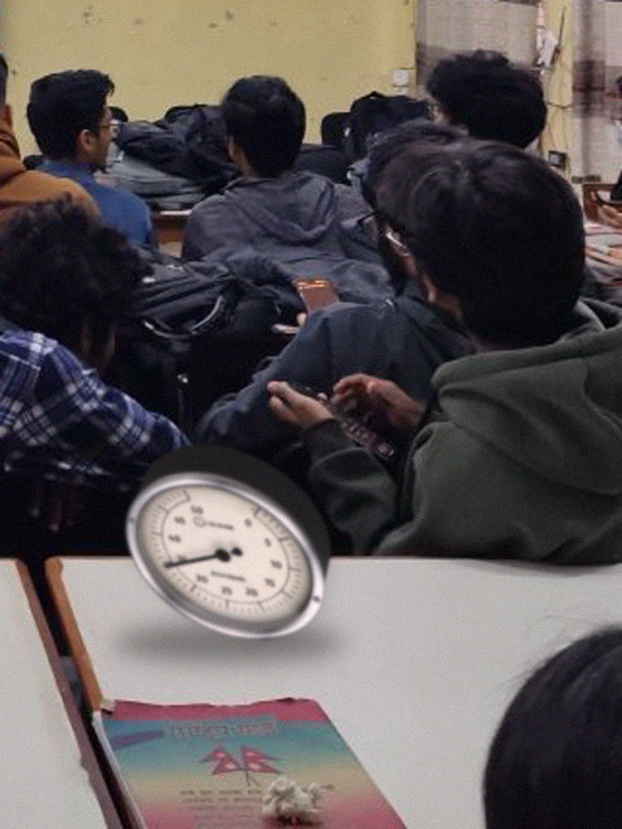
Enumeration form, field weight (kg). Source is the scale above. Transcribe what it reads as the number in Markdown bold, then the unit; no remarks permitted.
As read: **35** kg
